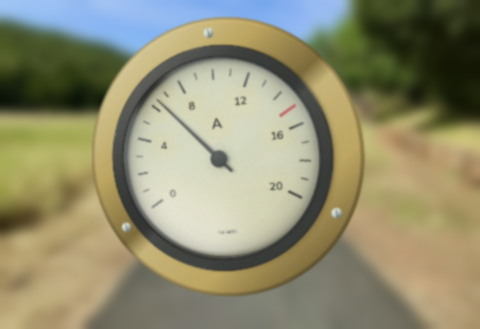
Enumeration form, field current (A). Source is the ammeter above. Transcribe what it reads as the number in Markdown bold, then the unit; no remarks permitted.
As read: **6.5** A
